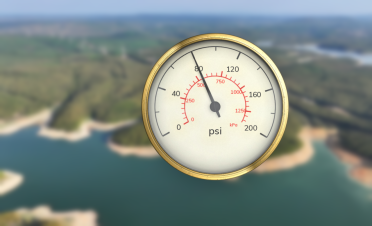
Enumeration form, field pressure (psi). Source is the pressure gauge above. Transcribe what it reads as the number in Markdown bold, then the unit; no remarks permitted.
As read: **80** psi
